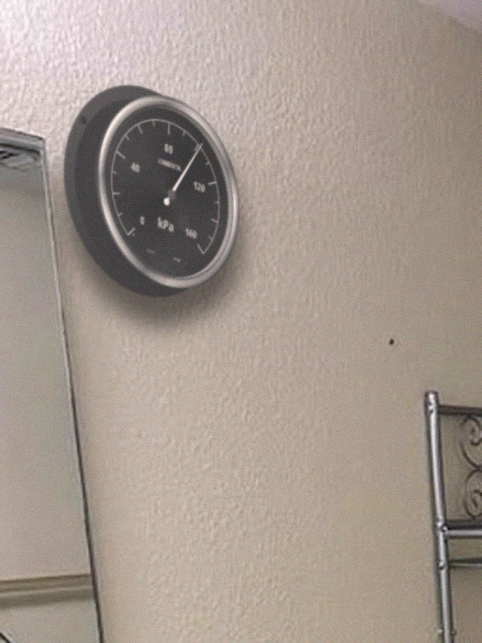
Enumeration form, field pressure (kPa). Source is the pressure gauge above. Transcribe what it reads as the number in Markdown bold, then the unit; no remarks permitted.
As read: **100** kPa
